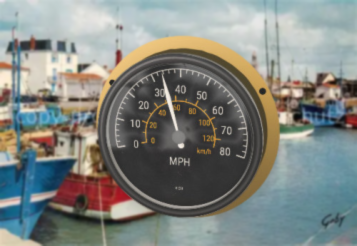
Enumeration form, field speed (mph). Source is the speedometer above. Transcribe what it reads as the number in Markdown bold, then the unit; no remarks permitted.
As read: **34** mph
